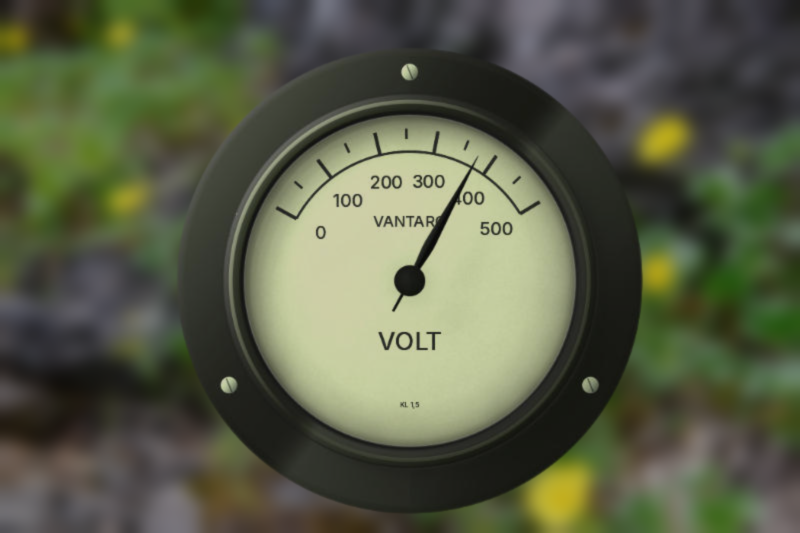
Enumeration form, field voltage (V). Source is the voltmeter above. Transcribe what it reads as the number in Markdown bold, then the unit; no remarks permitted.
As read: **375** V
